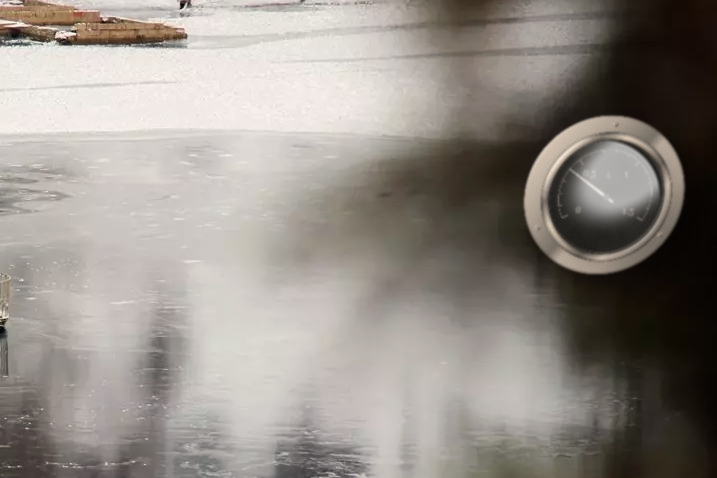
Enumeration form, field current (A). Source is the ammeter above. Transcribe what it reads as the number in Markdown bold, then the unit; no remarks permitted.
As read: **0.4** A
